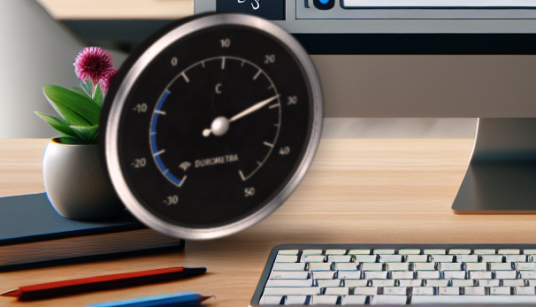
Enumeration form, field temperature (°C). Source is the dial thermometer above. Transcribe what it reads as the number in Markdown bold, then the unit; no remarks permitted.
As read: **27.5** °C
